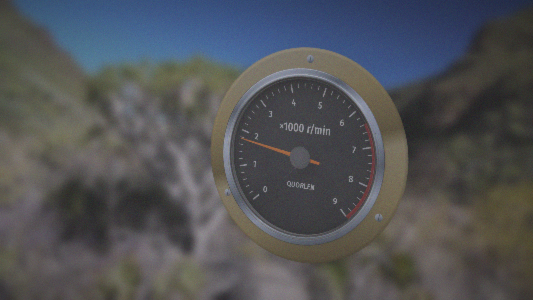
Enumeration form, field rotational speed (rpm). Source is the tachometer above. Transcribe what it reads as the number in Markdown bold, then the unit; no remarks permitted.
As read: **1800** rpm
